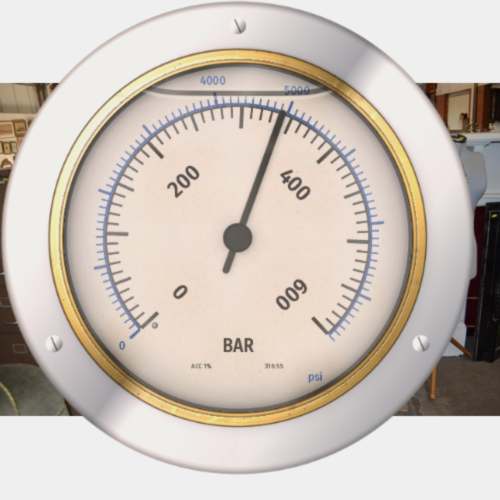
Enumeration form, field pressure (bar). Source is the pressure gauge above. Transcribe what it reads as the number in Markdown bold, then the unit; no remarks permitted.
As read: **340** bar
